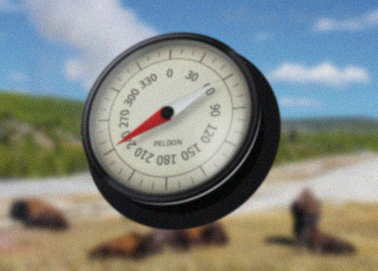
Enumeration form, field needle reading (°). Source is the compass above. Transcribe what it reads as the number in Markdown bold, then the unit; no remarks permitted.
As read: **240** °
